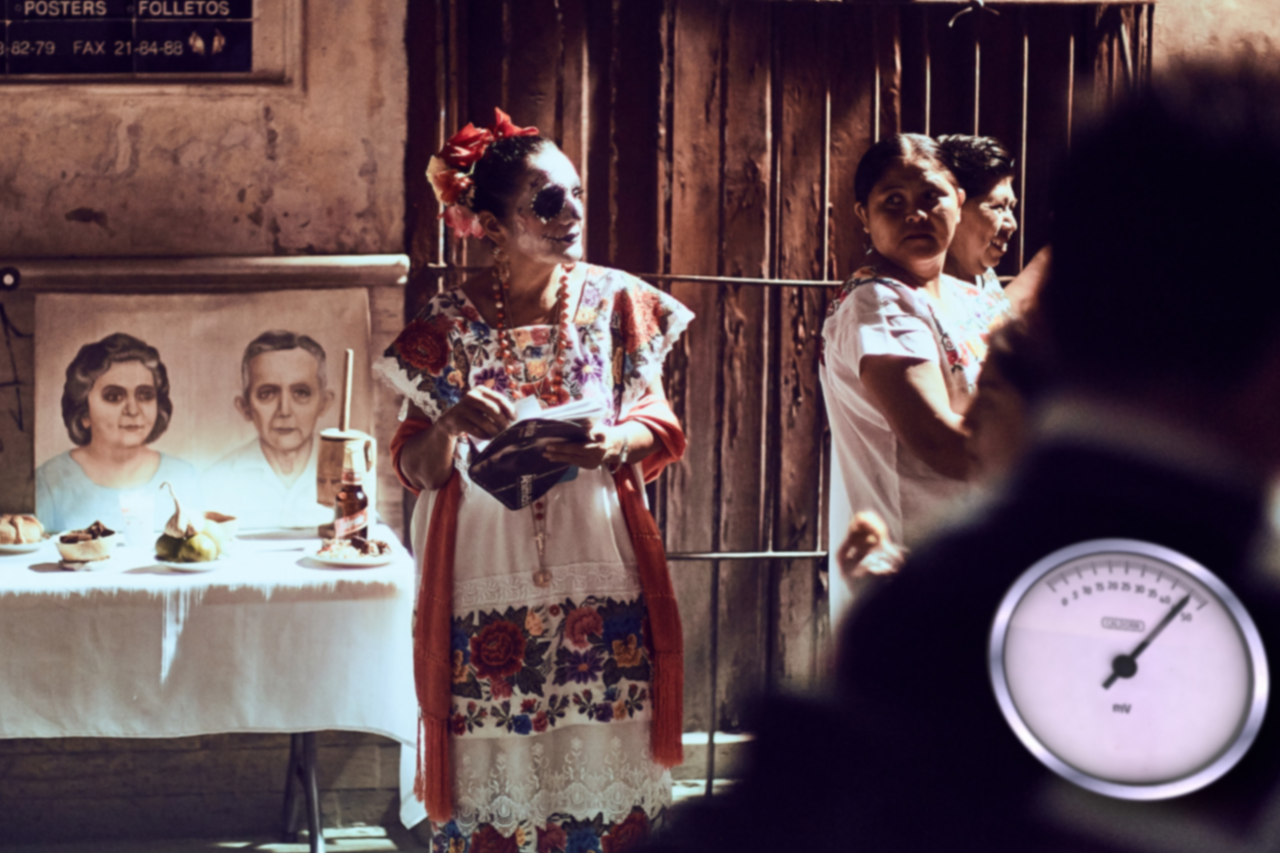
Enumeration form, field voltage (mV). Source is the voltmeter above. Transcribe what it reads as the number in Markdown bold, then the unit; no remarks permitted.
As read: **45** mV
